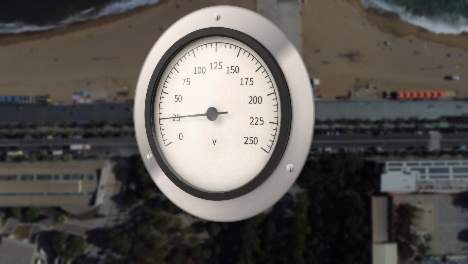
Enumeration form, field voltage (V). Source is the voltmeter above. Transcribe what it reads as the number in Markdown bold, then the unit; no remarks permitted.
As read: **25** V
